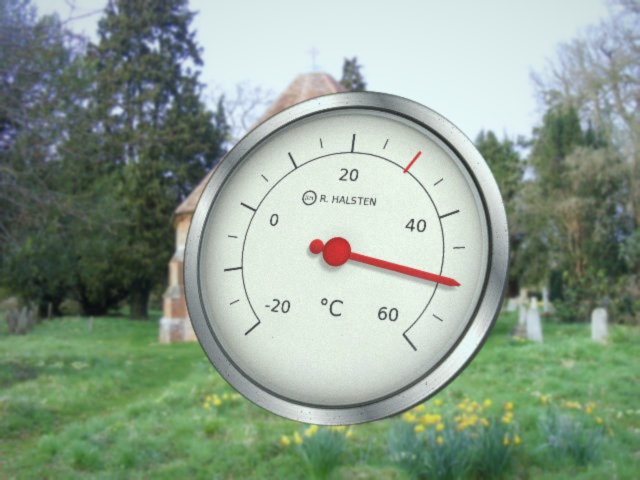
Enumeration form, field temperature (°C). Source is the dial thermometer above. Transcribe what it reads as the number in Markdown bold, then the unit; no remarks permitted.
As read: **50** °C
